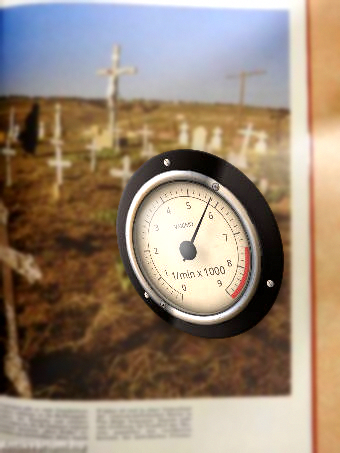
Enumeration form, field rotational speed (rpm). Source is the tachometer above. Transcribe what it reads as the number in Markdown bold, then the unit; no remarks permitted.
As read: **5800** rpm
